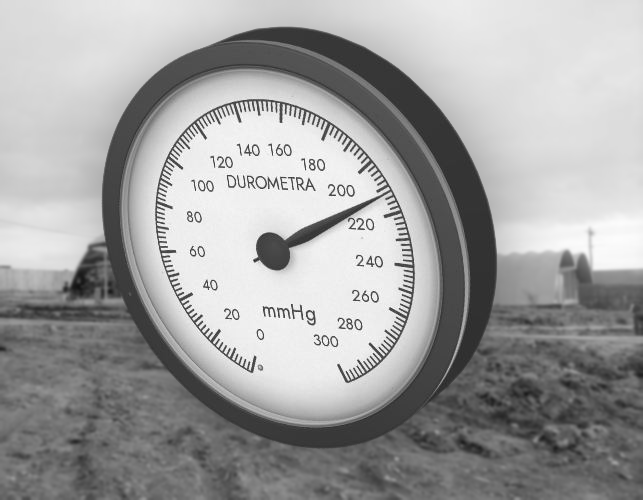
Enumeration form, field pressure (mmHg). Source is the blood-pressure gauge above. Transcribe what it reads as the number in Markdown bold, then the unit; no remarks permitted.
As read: **212** mmHg
